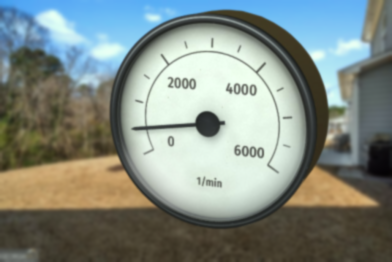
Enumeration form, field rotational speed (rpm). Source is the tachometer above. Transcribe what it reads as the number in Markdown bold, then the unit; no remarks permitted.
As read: **500** rpm
